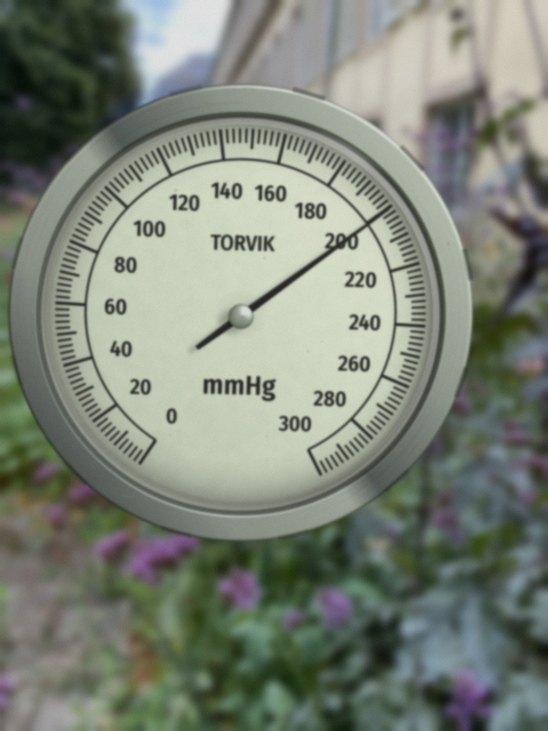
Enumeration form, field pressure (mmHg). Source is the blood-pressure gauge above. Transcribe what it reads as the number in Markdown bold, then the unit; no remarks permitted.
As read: **200** mmHg
